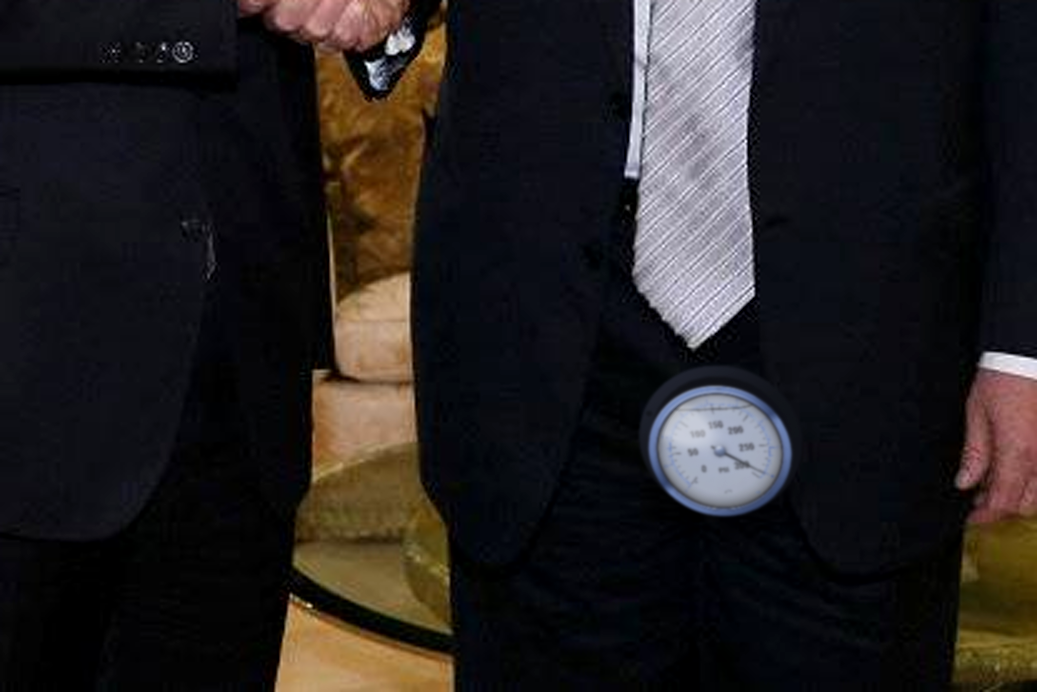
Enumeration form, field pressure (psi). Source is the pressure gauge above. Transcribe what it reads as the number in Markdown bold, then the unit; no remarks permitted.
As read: **290** psi
